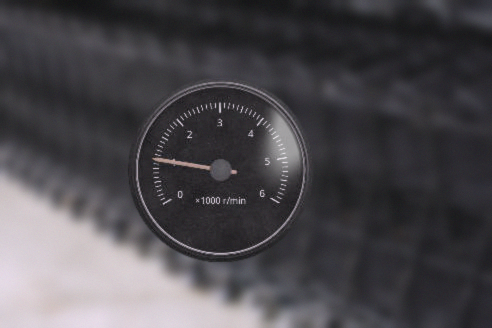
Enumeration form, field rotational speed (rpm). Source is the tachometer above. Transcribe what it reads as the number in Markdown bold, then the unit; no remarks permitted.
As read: **1000** rpm
